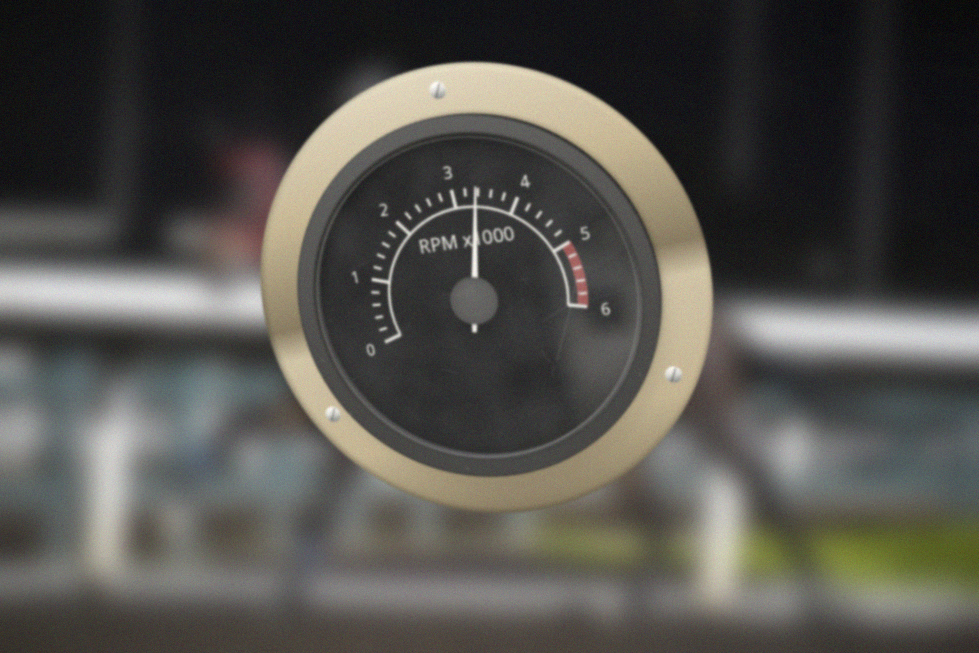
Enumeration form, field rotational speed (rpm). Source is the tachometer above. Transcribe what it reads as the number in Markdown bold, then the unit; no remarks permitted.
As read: **3400** rpm
